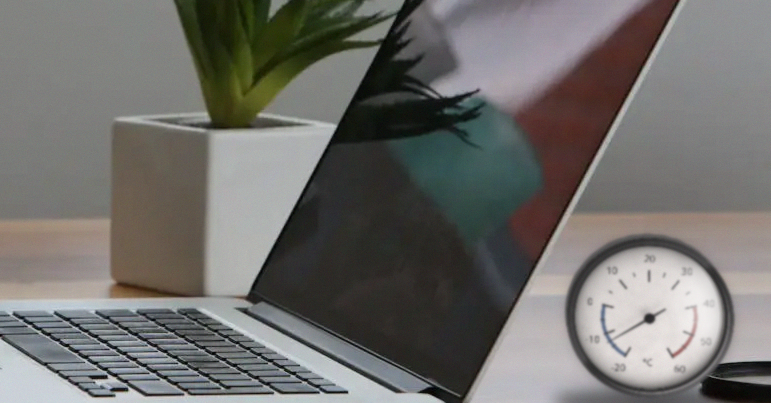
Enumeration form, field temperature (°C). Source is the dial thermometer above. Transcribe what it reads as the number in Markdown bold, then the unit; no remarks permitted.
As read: **-12.5** °C
